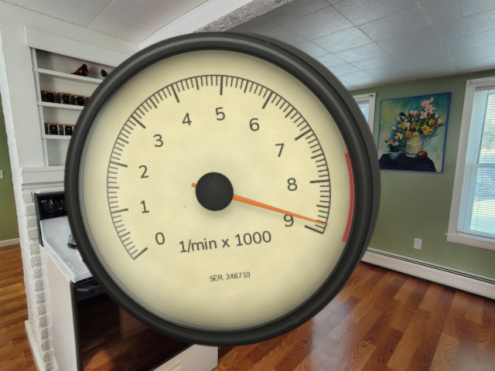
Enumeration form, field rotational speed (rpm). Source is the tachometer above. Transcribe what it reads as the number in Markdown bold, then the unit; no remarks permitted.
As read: **8800** rpm
